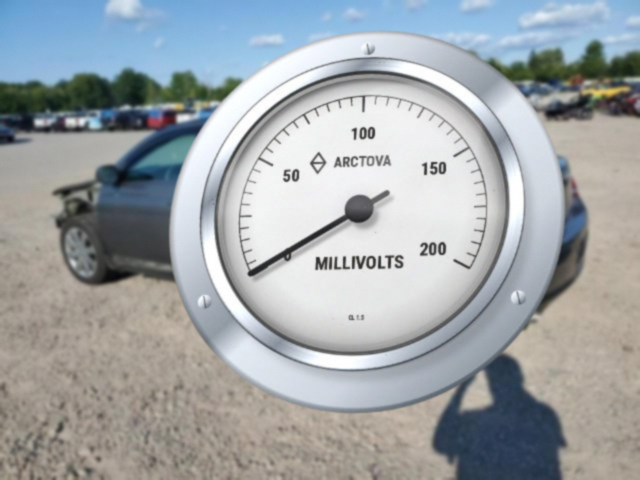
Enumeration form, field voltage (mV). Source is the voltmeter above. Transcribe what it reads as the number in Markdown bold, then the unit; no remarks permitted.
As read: **0** mV
